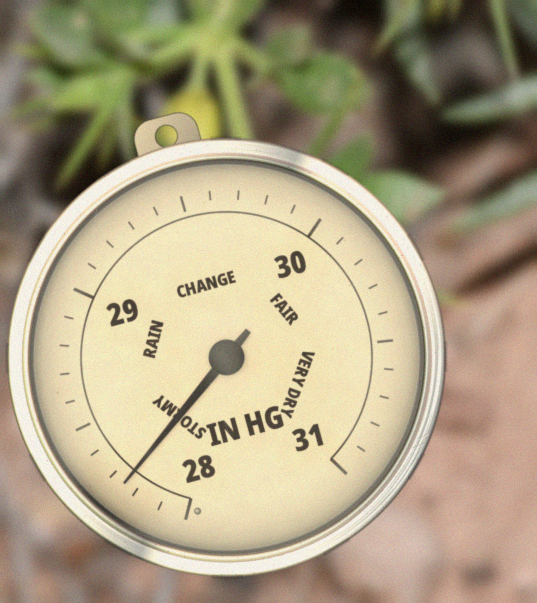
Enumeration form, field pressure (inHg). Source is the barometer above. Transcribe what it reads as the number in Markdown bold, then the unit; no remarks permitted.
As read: **28.25** inHg
